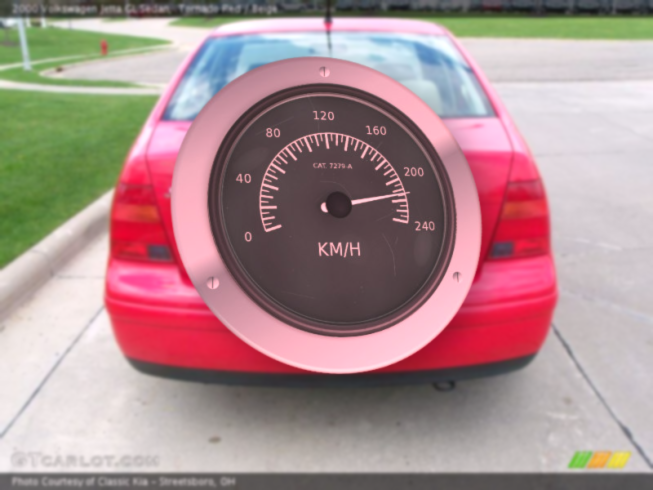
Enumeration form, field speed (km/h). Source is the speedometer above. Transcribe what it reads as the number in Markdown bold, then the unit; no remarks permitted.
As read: **215** km/h
